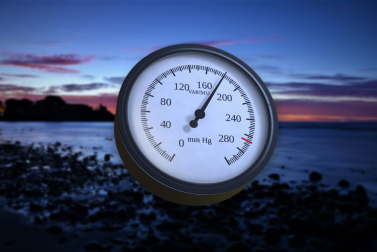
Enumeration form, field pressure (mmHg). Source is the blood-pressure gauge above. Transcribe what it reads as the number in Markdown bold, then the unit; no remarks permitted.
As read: **180** mmHg
